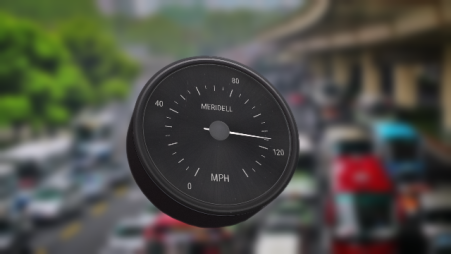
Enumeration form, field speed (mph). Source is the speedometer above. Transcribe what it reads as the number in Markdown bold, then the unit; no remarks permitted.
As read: **115** mph
